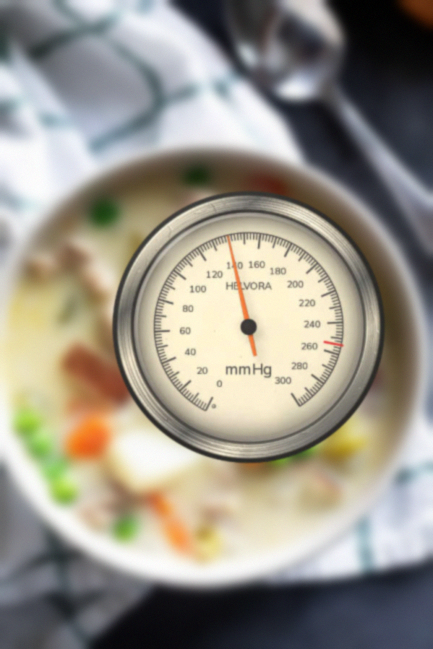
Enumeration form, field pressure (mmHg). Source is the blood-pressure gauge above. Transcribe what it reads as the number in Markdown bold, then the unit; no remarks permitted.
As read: **140** mmHg
